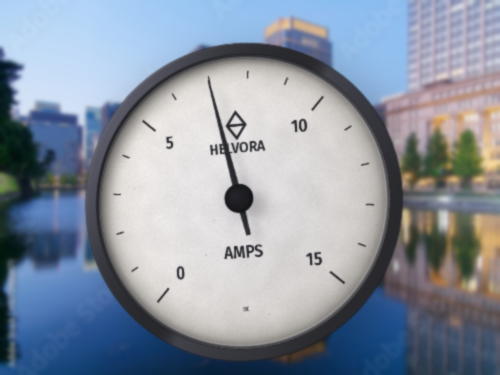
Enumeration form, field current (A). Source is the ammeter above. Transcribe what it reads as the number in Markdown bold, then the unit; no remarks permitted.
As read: **7** A
